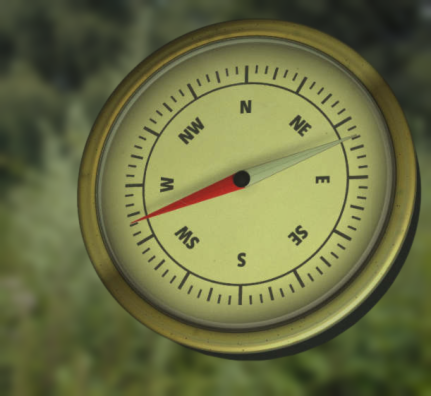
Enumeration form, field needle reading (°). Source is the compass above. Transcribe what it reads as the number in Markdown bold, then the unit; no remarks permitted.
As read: **250** °
